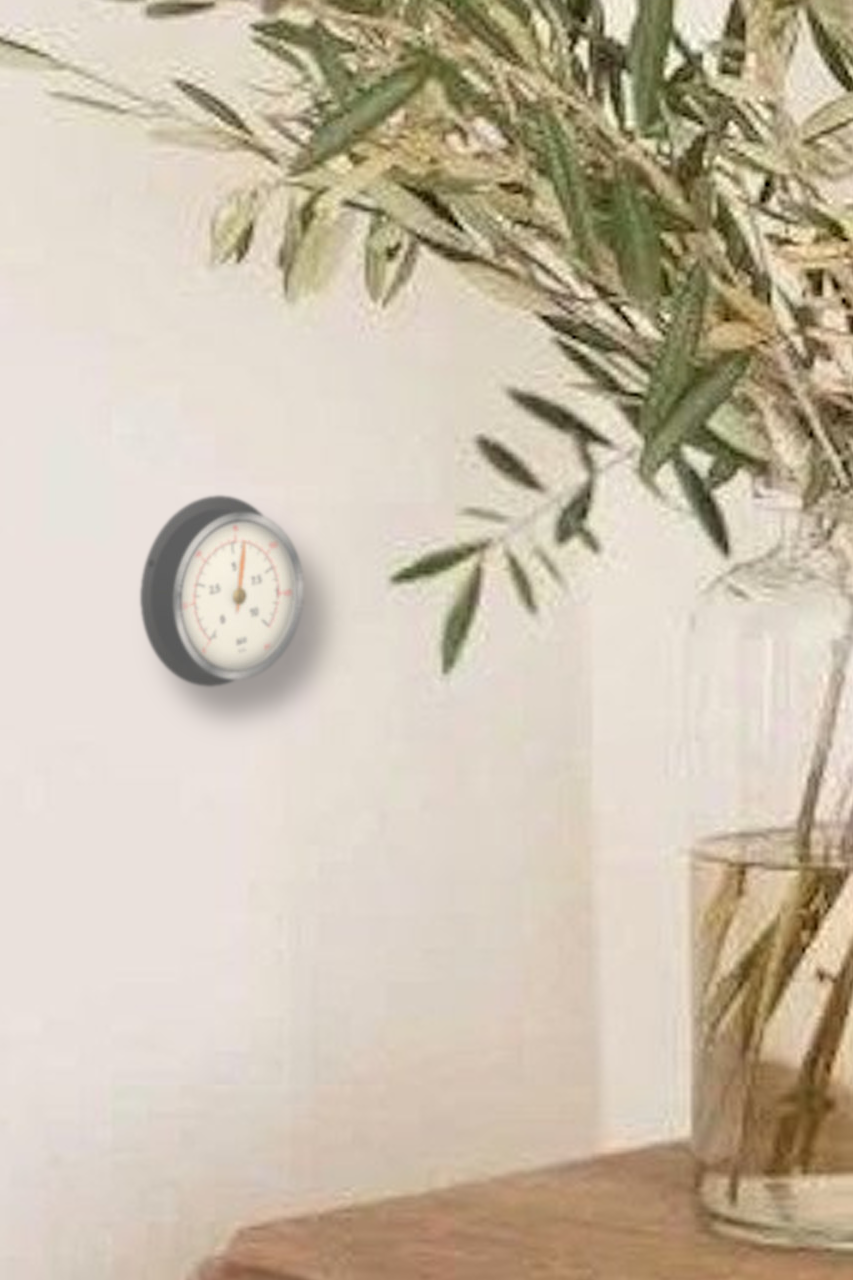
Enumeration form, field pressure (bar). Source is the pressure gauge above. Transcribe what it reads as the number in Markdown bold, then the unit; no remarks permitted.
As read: **5.5** bar
